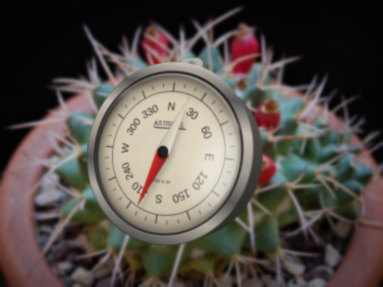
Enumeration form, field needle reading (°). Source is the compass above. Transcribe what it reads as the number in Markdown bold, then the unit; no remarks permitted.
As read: **200** °
